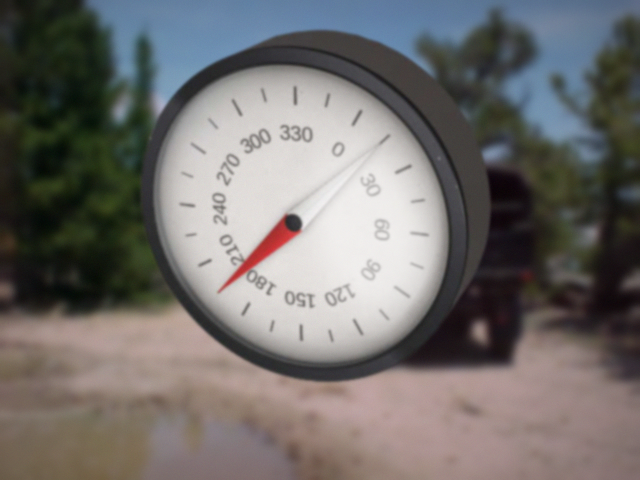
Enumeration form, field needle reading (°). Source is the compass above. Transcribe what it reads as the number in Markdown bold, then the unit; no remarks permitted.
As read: **195** °
